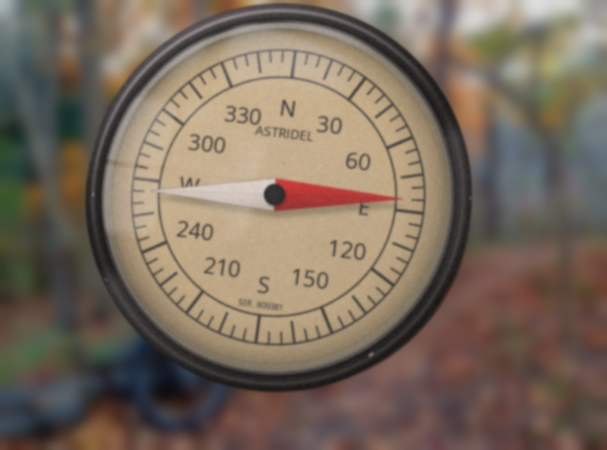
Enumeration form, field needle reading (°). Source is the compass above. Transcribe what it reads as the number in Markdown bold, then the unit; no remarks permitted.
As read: **85** °
